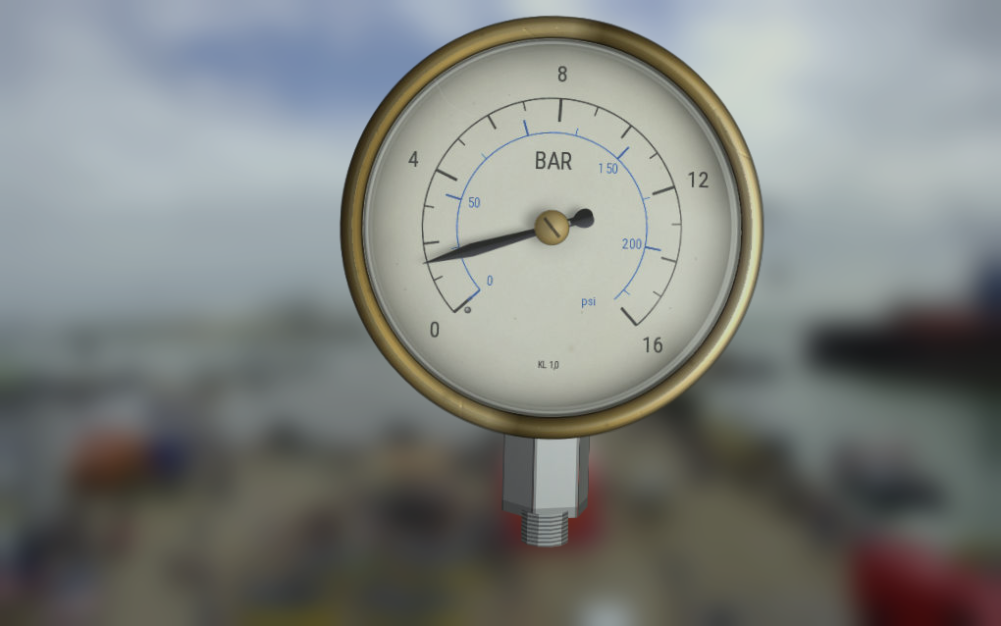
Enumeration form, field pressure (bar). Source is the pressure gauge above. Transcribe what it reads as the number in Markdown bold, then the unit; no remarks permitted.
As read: **1.5** bar
